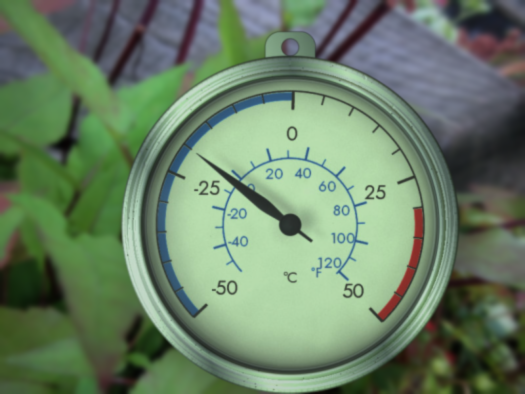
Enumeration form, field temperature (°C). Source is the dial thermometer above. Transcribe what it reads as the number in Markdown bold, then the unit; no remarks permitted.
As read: **-20** °C
